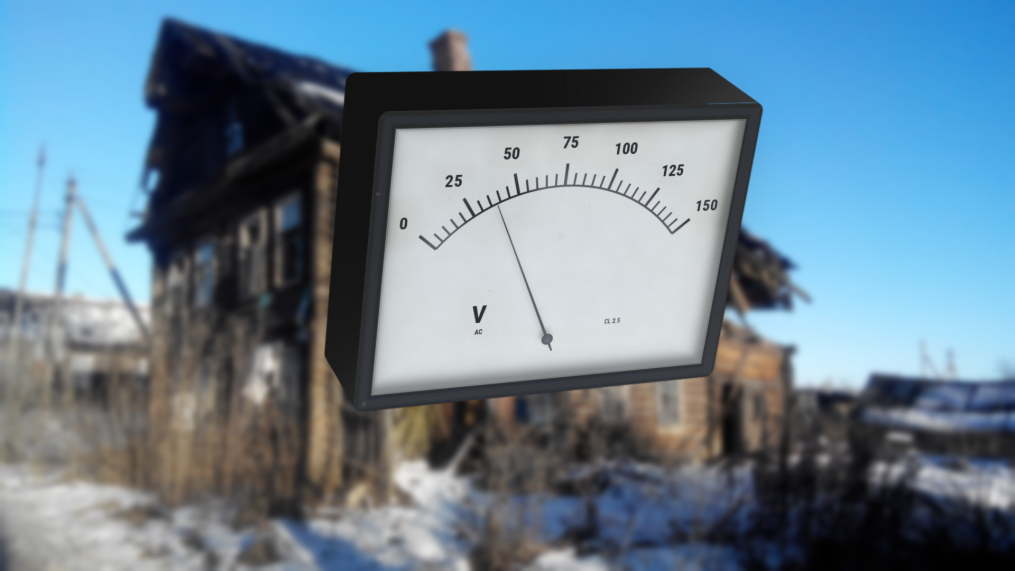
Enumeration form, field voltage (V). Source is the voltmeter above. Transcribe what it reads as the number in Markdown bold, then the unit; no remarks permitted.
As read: **37.5** V
